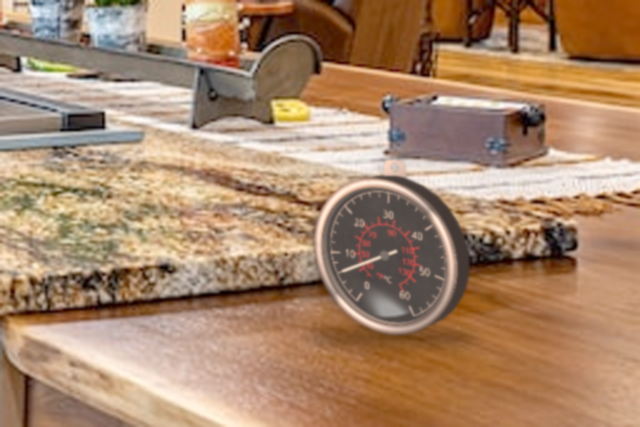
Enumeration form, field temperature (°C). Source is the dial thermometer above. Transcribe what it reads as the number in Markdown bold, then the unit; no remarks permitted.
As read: **6** °C
